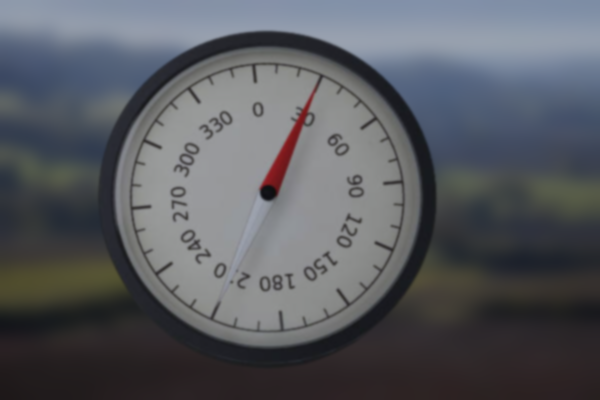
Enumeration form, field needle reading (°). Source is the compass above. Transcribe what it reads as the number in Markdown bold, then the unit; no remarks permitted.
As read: **30** °
